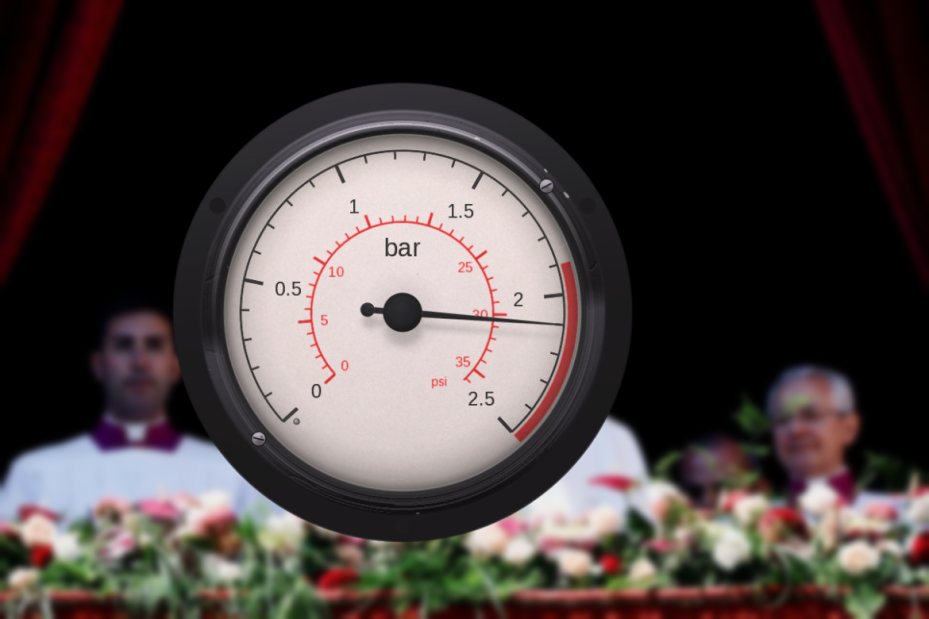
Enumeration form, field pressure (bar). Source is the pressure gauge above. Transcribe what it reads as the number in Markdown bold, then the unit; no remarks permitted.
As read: **2.1** bar
